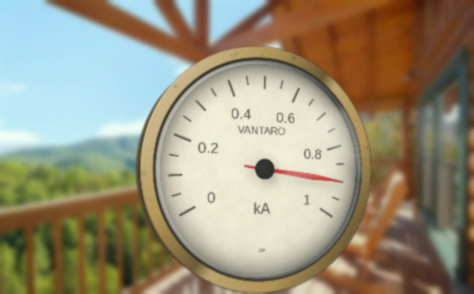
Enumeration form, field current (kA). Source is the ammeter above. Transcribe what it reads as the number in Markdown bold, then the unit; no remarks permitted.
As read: **0.9** kA
